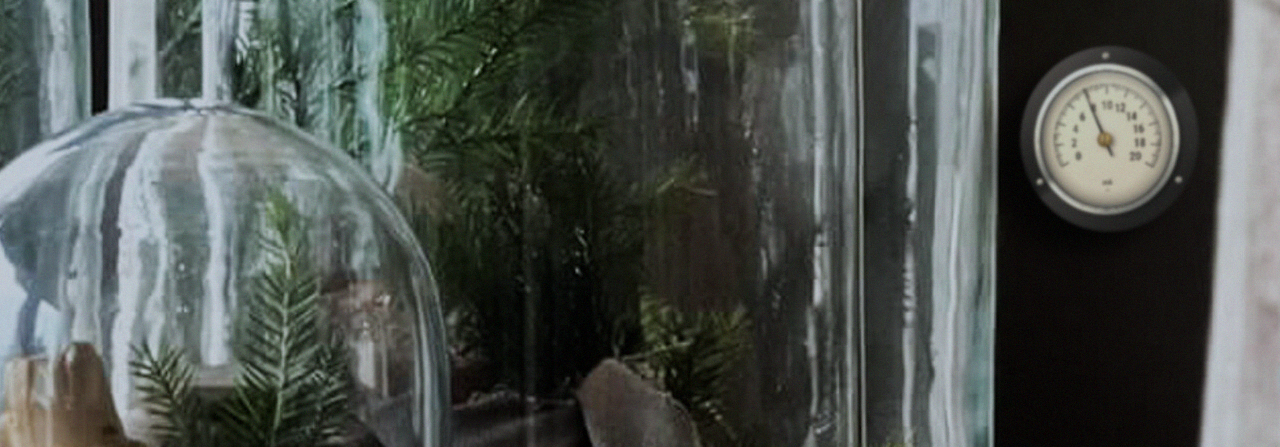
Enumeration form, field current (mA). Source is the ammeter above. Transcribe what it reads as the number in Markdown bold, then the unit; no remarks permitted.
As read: **8** mA
